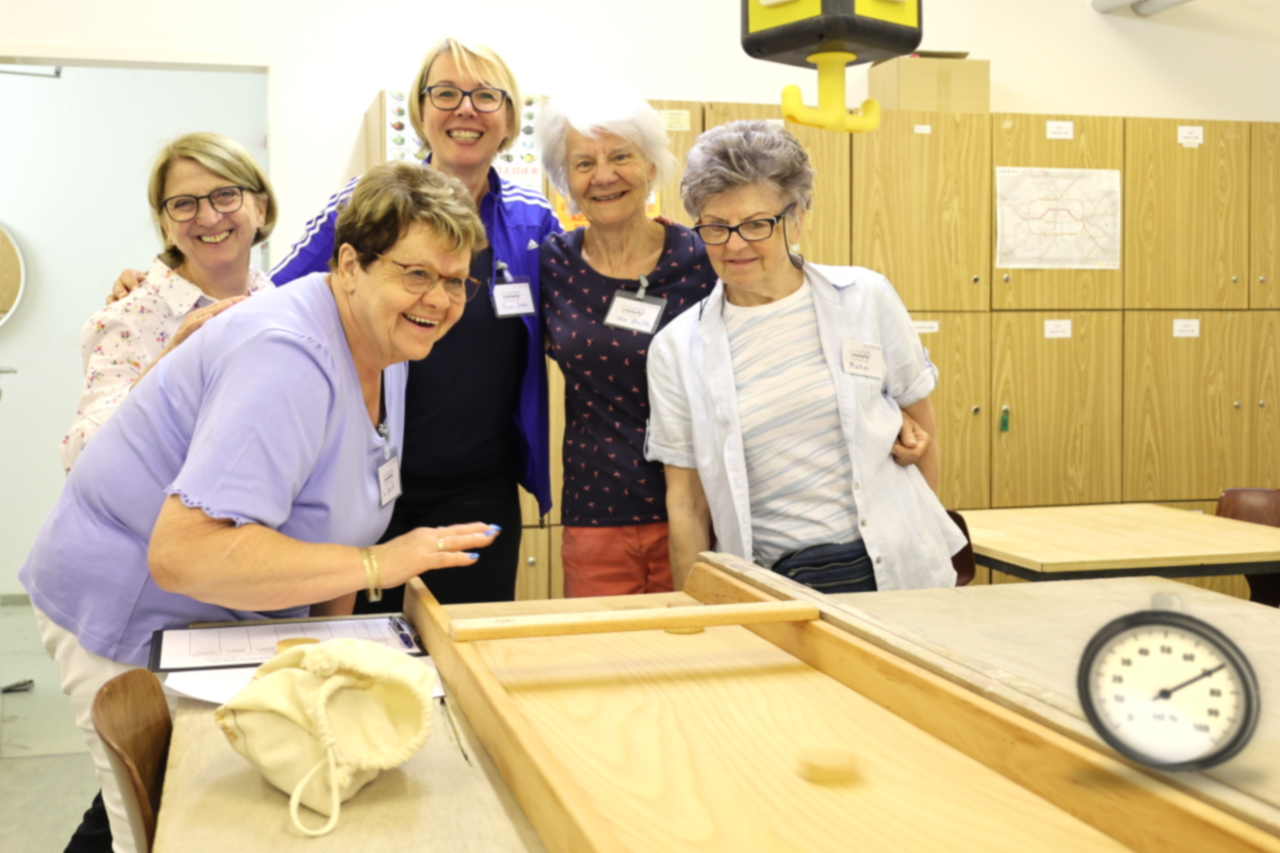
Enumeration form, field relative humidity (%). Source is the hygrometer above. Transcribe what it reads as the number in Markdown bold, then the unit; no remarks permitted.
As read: **70** %
